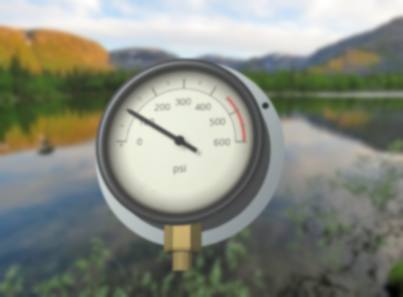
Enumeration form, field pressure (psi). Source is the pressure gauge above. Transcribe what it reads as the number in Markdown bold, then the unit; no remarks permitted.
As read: **100** psi
